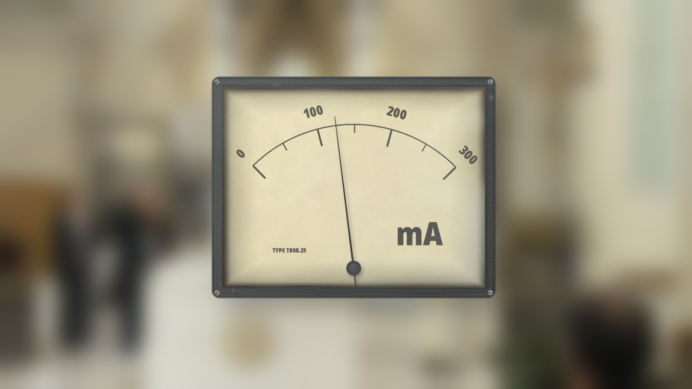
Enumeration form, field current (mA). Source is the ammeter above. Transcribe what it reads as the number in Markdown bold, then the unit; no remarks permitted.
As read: **125** mA
